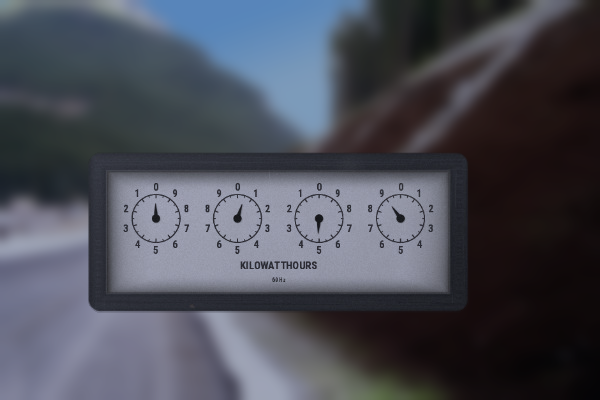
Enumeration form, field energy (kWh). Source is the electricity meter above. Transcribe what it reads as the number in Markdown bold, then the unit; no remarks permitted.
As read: **49** kWh
